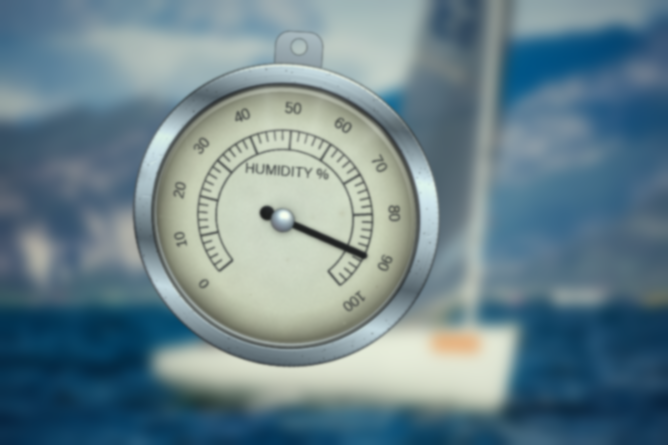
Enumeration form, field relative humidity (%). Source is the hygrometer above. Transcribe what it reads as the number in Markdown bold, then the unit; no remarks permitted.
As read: **90** %
